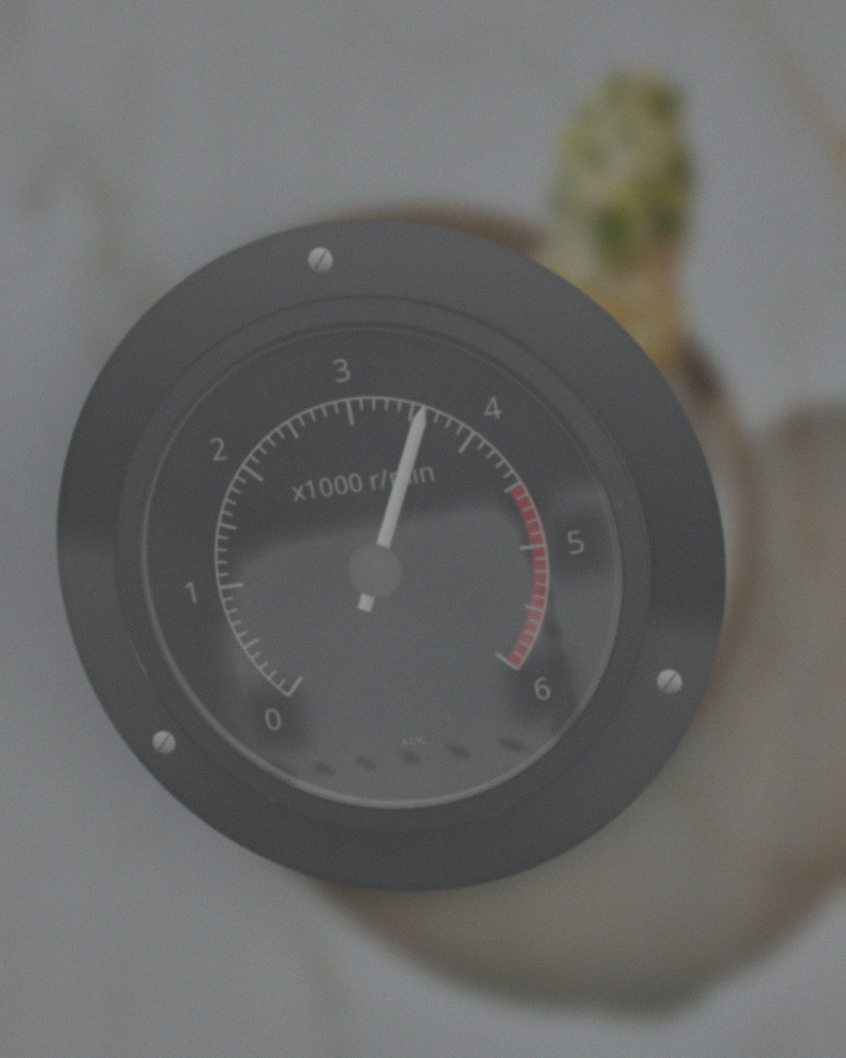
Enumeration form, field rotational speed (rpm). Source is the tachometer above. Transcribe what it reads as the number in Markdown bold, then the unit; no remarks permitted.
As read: **3600** rpm
